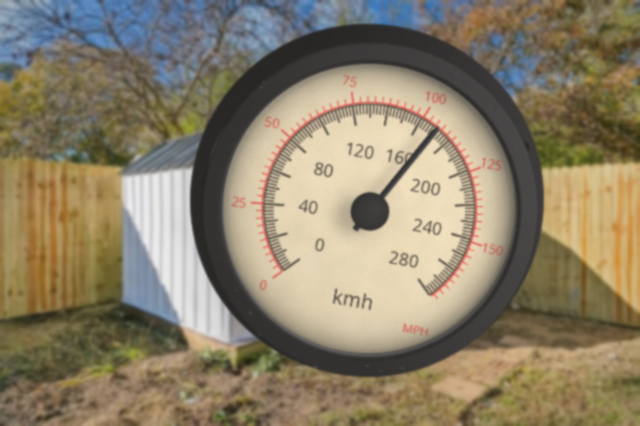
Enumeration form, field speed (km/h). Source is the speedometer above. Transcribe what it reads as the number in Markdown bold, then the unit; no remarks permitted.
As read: **170** km/h
